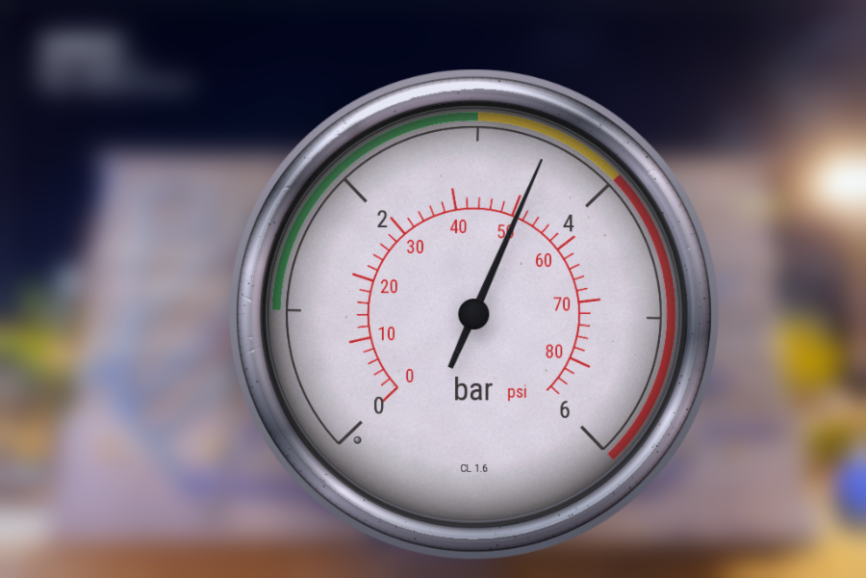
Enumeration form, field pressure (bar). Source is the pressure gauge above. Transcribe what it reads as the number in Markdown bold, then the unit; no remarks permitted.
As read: **3.5** bar
